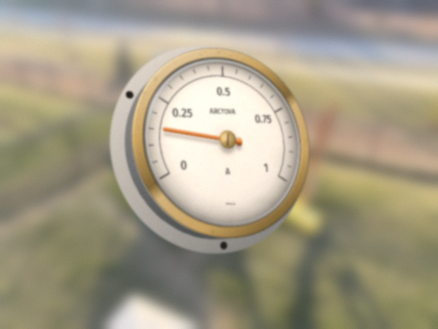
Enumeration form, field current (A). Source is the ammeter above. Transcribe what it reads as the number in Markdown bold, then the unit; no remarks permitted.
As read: **0.15** A
